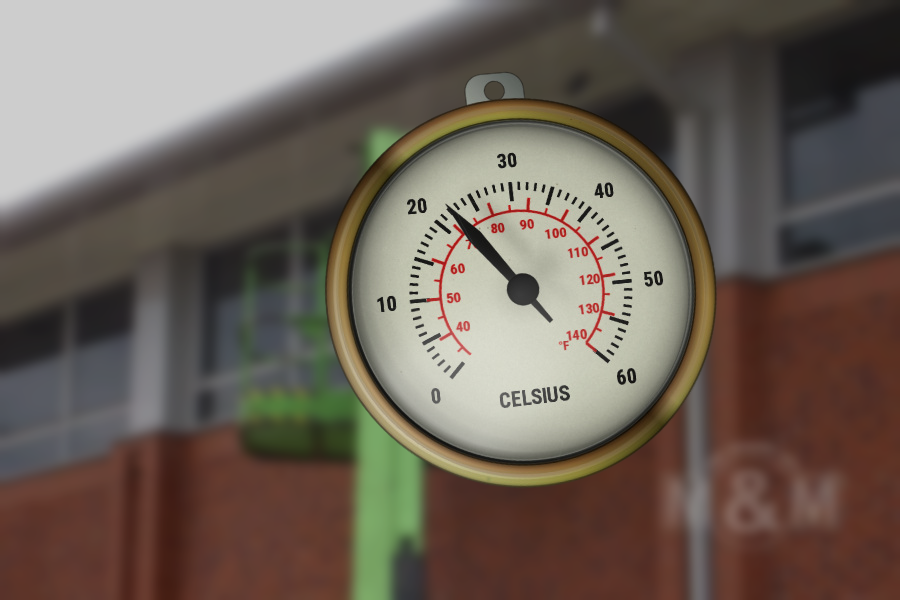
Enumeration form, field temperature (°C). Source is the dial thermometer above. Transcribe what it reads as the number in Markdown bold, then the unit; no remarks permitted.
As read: **22** °C
